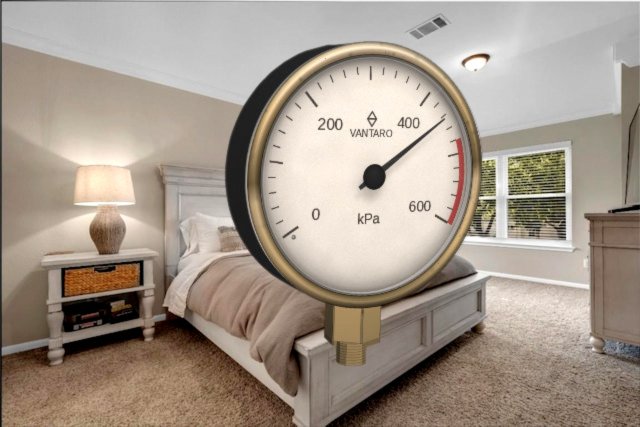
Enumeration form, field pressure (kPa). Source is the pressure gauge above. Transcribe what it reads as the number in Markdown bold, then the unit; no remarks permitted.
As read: **440** kPa
